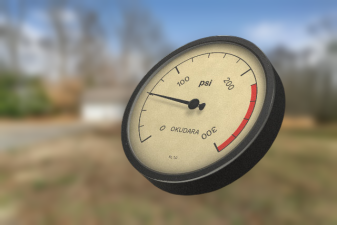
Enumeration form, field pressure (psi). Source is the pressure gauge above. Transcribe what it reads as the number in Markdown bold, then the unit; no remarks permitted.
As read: **60** psi
